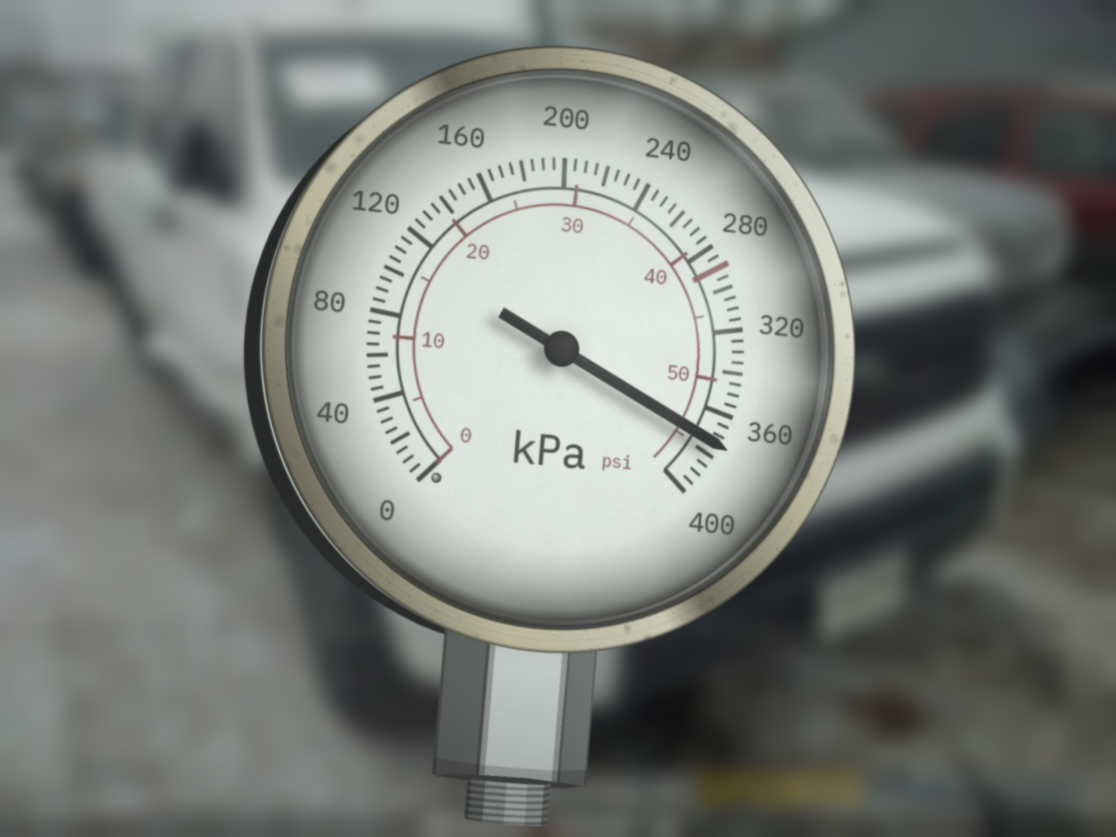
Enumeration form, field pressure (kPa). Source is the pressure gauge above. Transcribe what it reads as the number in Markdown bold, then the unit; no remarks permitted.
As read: **375** kPa
